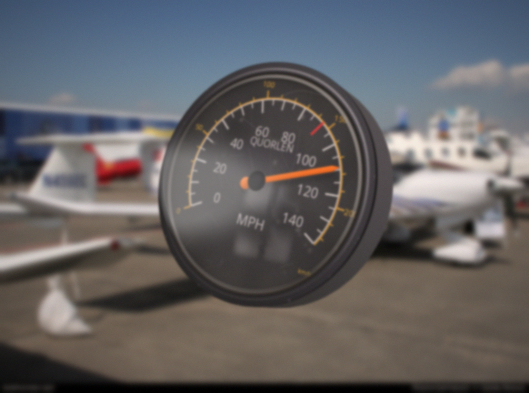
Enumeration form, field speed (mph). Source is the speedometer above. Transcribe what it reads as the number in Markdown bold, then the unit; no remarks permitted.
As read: **110** mph
